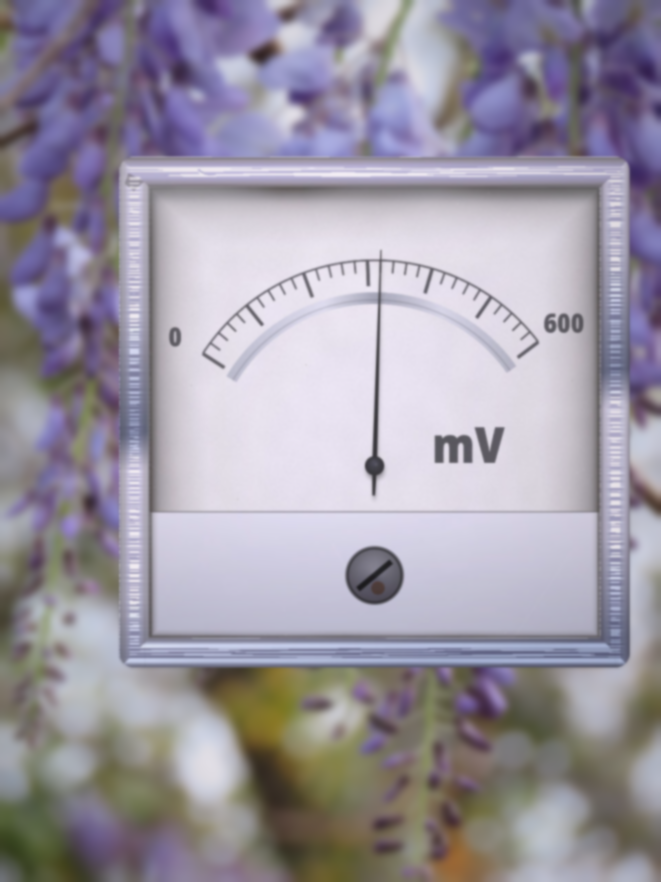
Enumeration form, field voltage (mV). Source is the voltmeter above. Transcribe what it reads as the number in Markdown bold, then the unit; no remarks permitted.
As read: **320** mV
